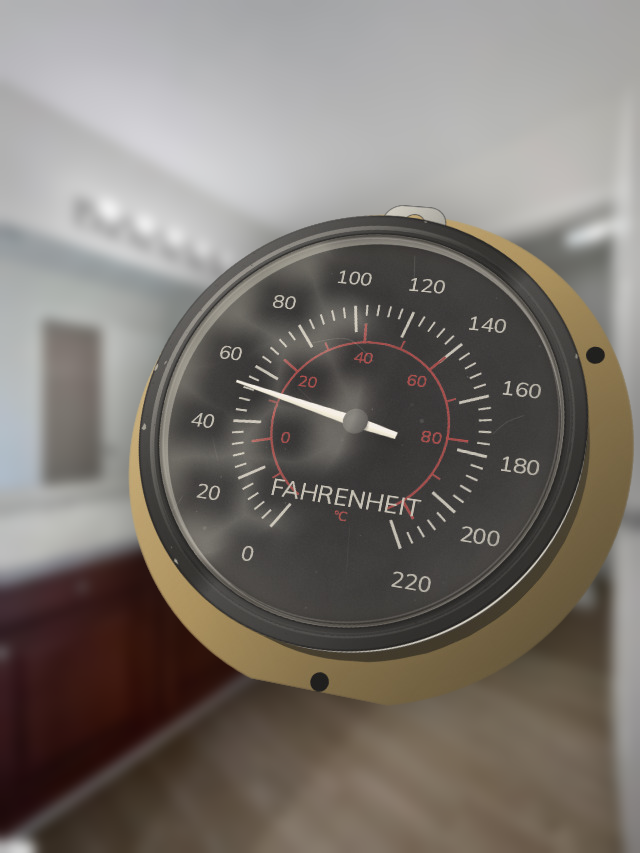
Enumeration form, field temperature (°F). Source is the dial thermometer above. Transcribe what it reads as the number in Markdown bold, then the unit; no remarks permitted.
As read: **52** °F
